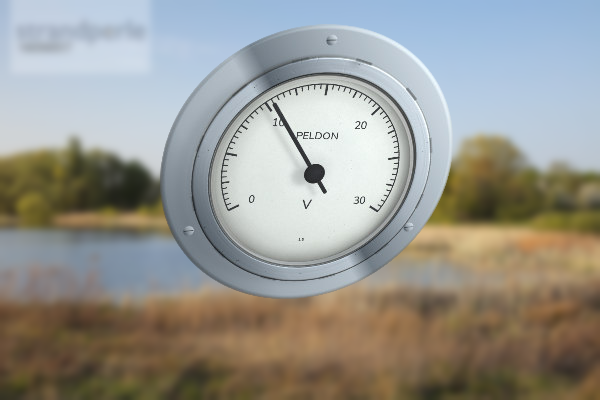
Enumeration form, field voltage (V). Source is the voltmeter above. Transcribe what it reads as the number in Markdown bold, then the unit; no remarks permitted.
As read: **10.5** V
